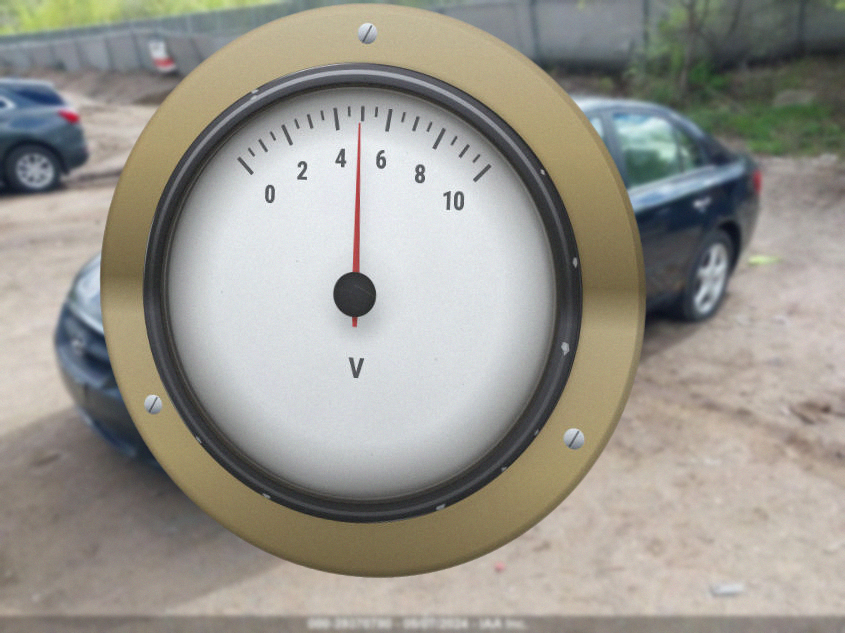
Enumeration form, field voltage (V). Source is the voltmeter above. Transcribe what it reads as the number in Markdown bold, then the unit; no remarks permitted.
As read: **5** V
